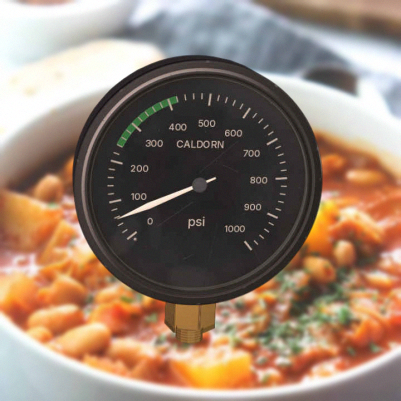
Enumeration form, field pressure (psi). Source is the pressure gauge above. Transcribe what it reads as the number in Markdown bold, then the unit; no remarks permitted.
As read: **60** psi
